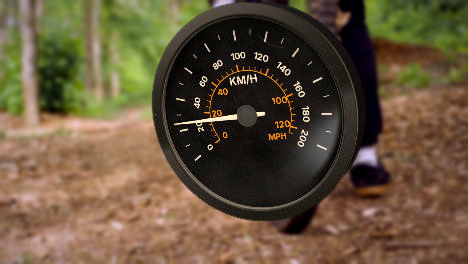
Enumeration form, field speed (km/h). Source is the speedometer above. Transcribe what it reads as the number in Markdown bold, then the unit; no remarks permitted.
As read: **25** km/h
